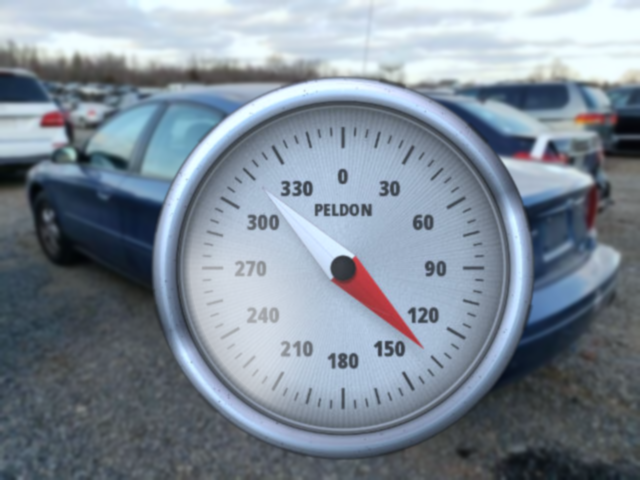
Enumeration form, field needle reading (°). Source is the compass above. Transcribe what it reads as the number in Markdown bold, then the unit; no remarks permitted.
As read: **135** °
